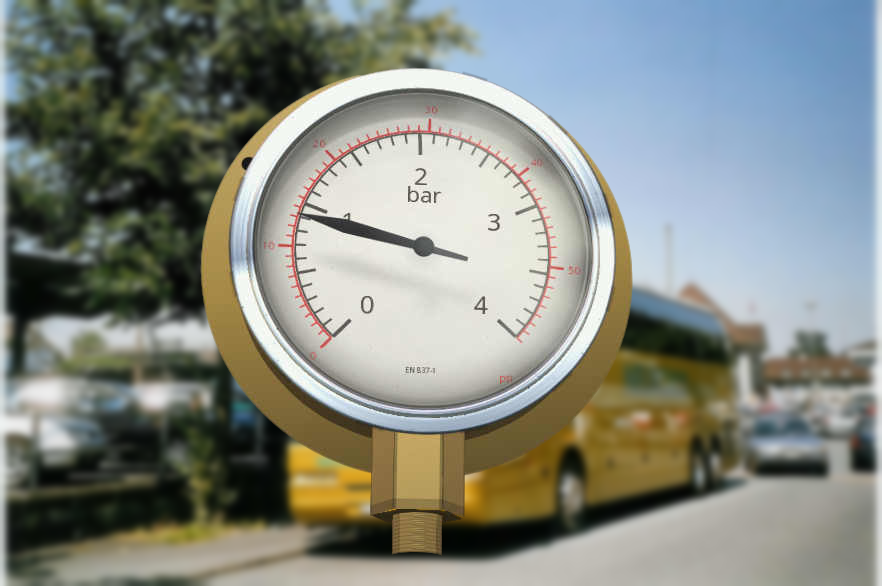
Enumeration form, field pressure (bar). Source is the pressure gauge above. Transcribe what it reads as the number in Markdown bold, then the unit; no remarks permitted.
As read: **0.9** bar
